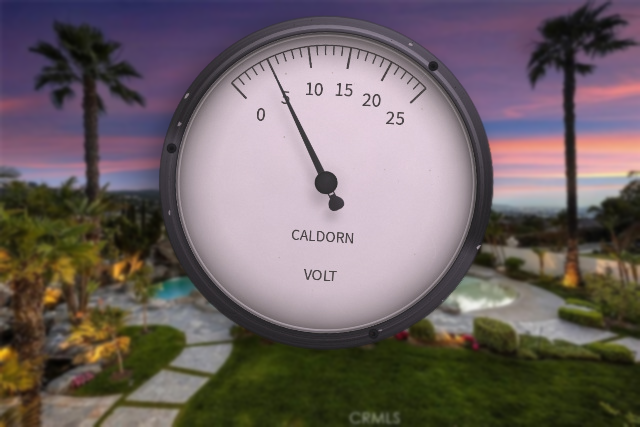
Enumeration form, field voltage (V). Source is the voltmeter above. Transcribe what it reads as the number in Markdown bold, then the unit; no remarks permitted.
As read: **5** V
